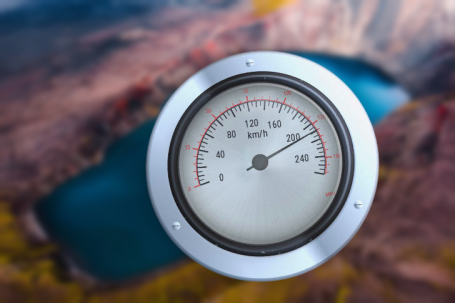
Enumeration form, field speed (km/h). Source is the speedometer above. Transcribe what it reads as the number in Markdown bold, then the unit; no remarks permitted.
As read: **210** km/h
